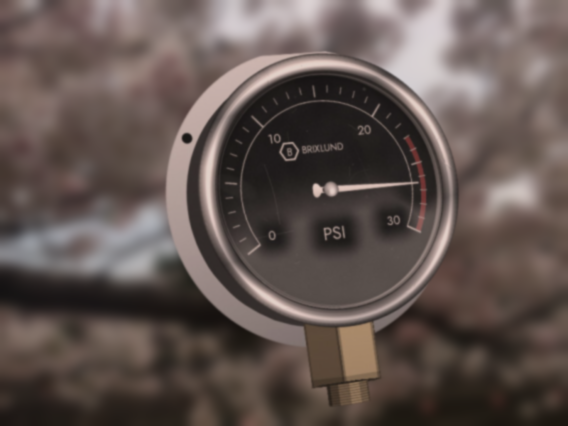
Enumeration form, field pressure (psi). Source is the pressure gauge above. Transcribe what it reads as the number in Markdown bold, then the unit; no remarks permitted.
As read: **26.5** psi
